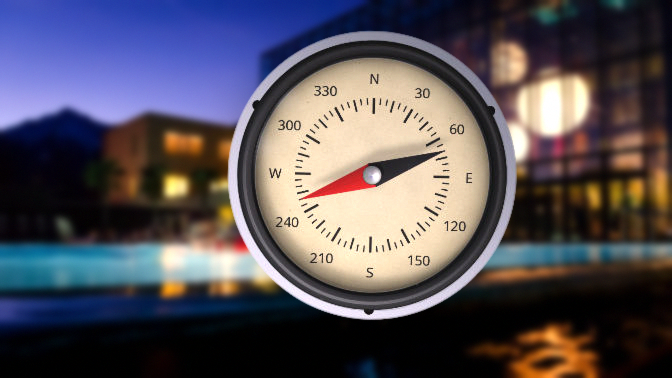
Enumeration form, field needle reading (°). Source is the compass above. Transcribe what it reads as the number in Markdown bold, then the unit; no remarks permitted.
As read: **250** °
